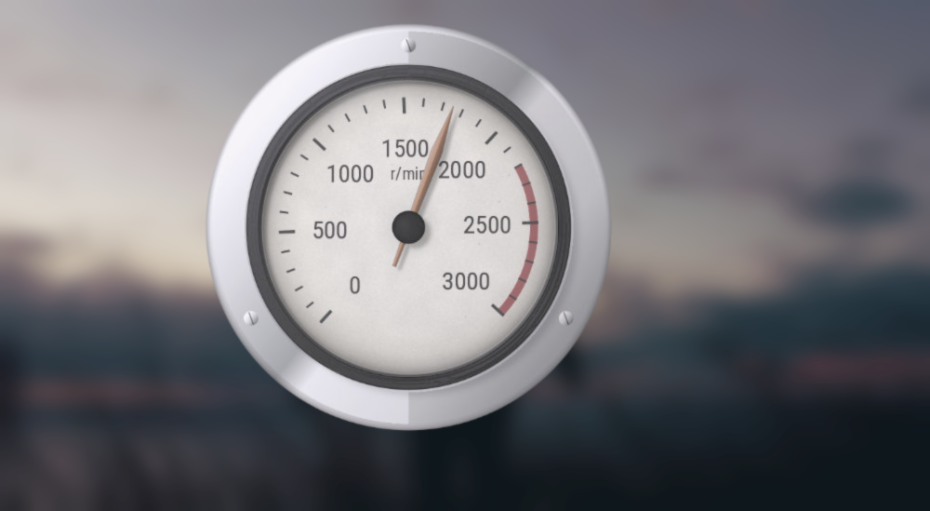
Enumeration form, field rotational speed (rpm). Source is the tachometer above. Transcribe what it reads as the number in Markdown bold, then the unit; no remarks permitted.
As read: **1750** rpm
